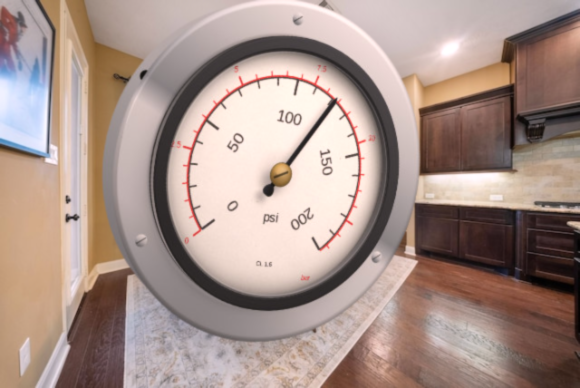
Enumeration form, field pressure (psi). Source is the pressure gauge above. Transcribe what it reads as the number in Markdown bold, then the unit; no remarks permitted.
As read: **120** psi
